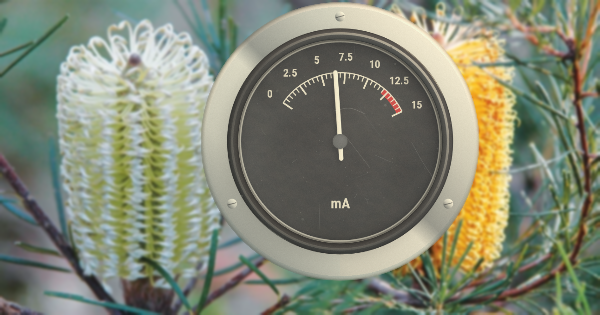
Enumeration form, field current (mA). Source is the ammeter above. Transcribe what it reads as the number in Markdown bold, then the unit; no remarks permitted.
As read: **6.5** mA
